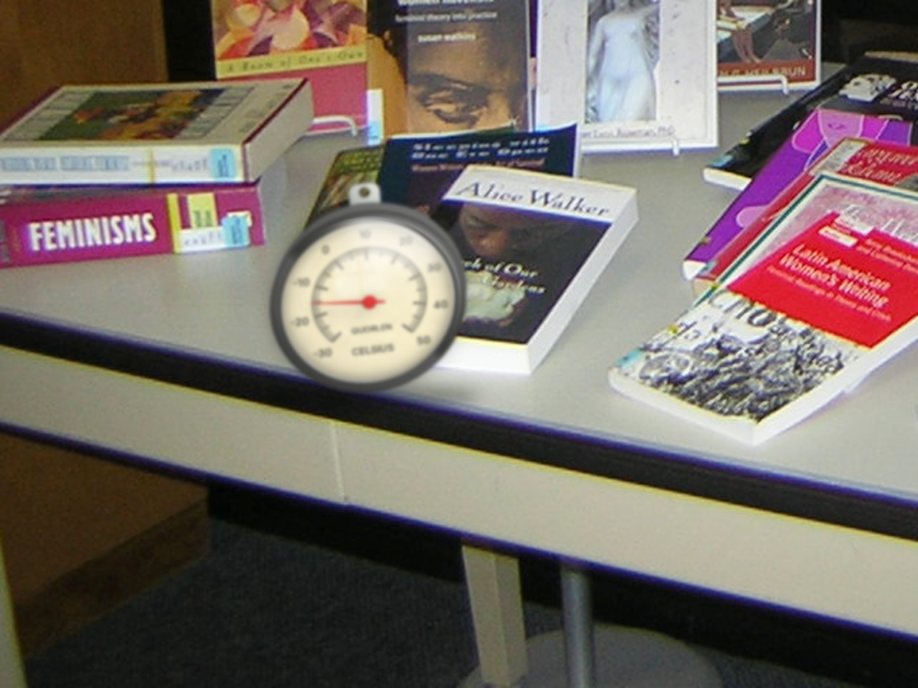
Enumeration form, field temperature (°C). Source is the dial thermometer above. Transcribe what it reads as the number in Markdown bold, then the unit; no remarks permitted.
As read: **-15** °C
